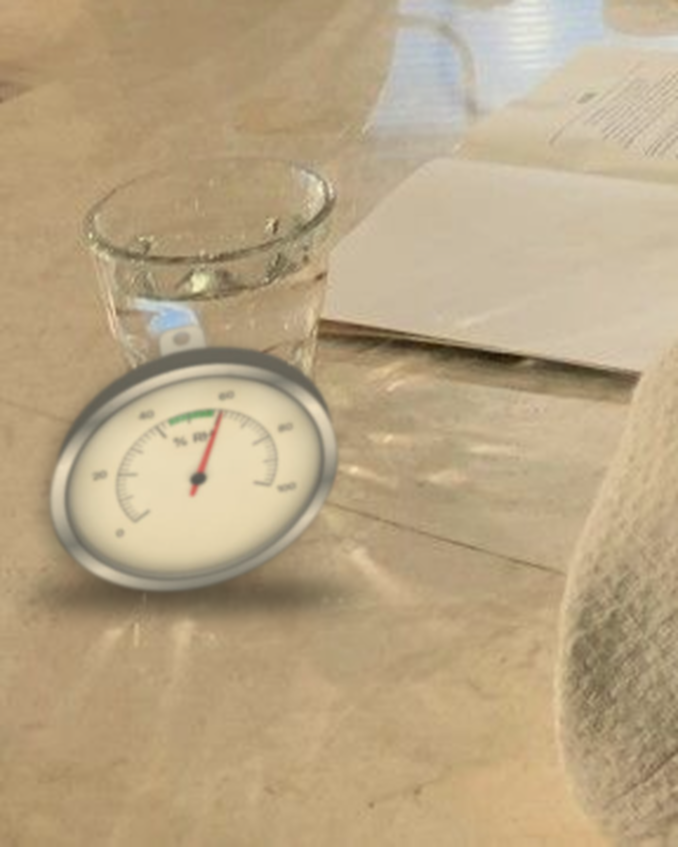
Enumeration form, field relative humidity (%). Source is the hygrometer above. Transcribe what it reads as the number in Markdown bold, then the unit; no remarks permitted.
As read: **60** %
